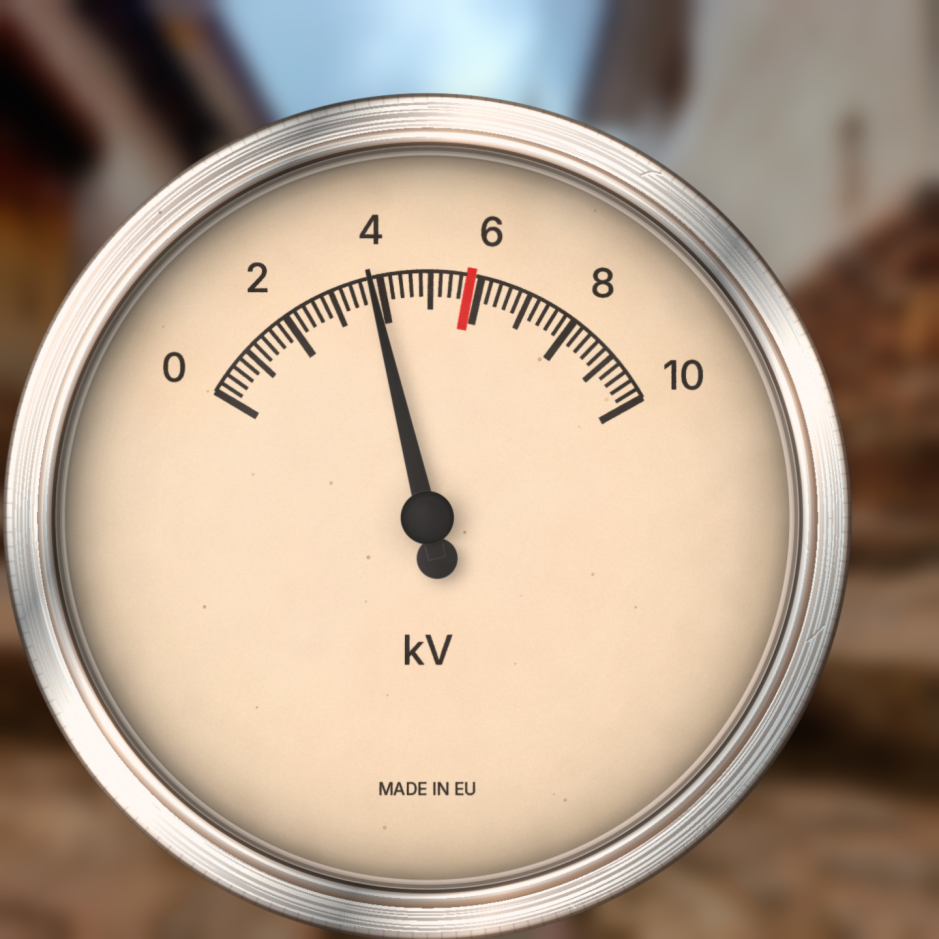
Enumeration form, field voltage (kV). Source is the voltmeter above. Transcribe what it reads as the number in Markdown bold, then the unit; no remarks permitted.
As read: **3.8** kV
